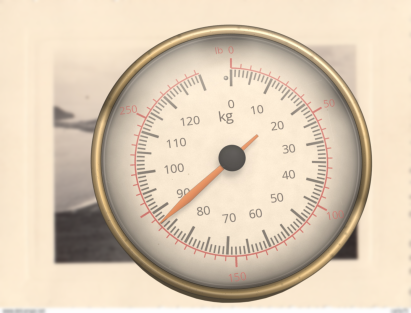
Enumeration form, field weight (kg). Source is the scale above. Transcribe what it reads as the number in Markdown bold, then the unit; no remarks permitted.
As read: **87** kg
